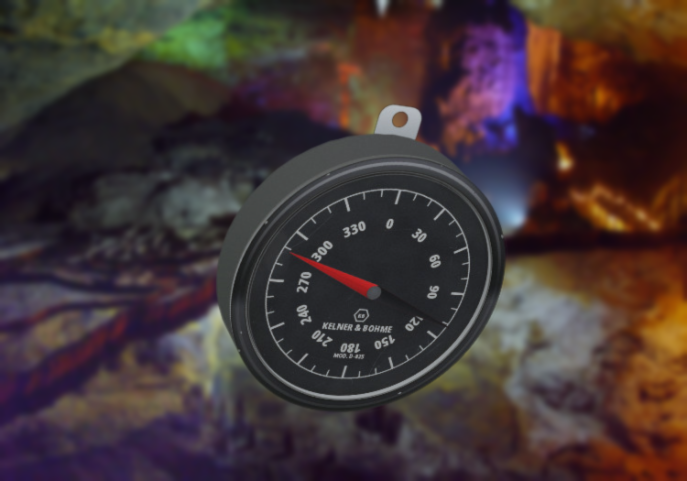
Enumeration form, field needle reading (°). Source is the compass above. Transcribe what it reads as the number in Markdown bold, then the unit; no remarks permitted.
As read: **290** °
